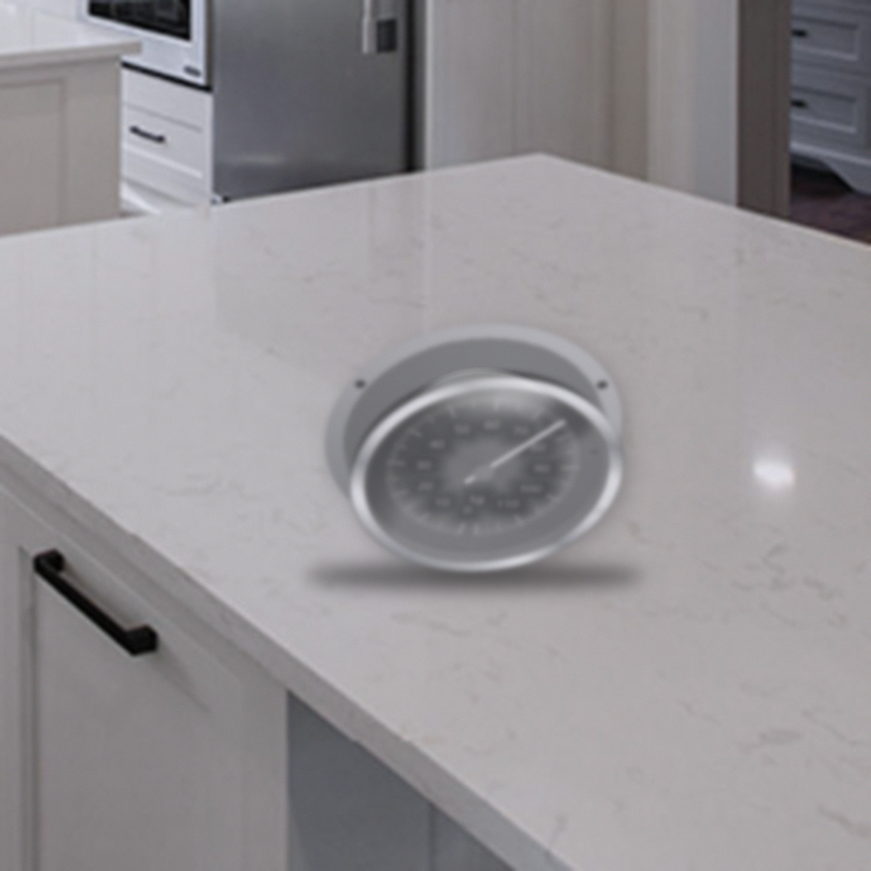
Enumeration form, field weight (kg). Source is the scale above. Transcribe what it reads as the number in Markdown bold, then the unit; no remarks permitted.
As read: **75** kg
